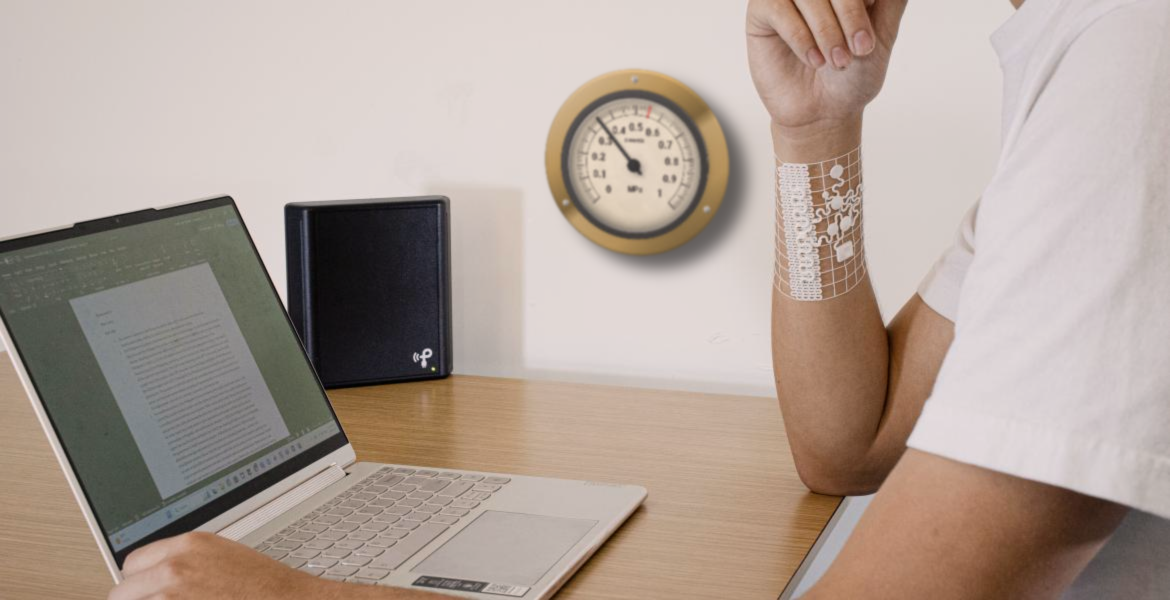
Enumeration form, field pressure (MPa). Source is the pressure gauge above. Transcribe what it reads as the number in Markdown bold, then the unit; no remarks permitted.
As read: **0.35** MPa
